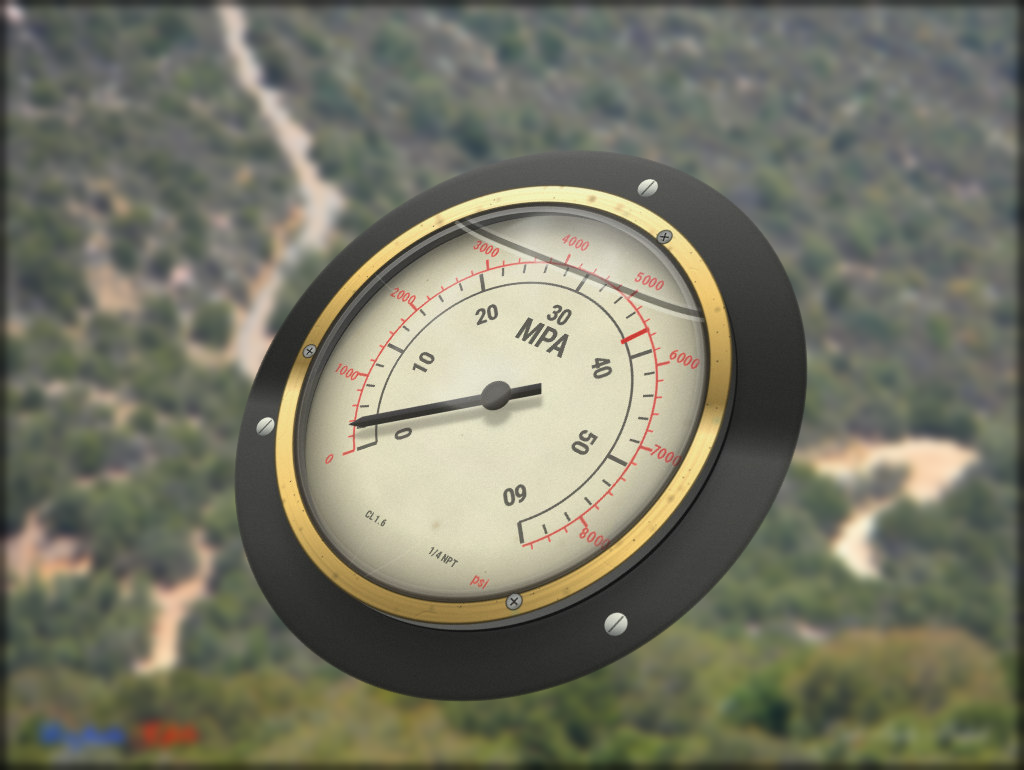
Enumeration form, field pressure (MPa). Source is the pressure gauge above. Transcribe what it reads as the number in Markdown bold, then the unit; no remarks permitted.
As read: **2** MPa
